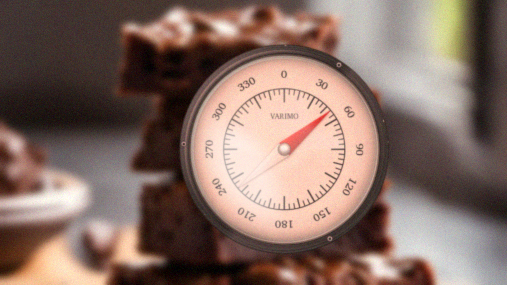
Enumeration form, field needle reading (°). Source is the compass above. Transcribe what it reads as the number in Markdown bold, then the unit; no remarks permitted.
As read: **50** °
